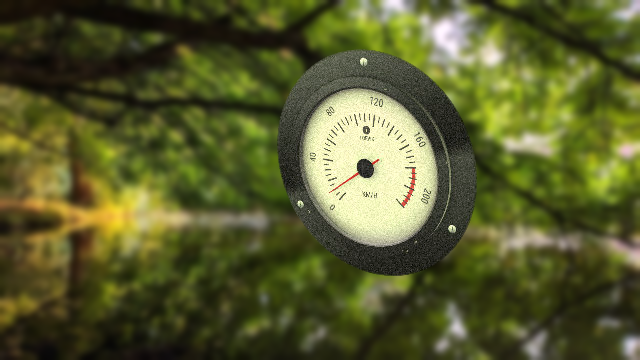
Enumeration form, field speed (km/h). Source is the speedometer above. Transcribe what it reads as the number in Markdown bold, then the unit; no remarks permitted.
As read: **10** km/h
